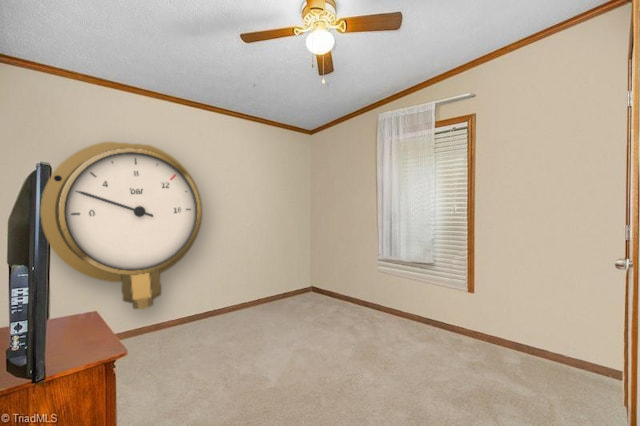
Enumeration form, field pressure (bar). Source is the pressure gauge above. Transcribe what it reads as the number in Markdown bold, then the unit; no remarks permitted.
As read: **2** bar
